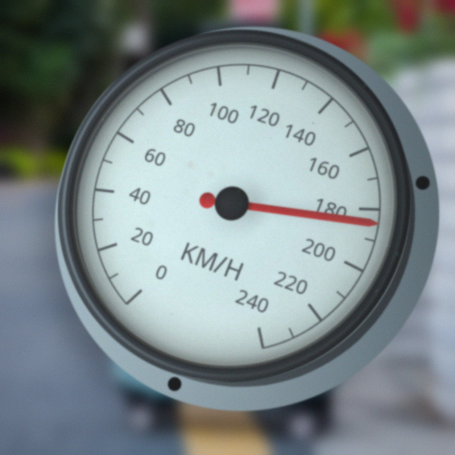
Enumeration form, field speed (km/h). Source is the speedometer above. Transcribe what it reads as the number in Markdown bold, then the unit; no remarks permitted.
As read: **185** km/h
